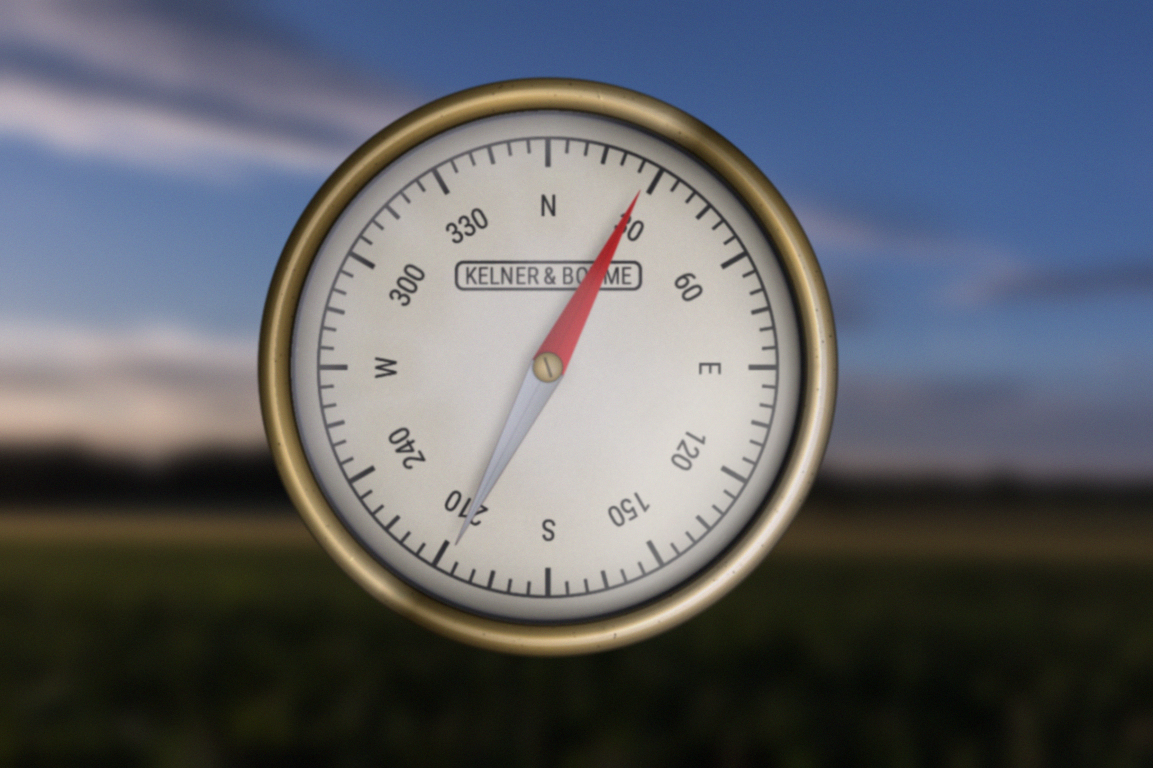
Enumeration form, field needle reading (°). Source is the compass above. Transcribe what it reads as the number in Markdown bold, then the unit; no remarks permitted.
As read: **27.5** °
